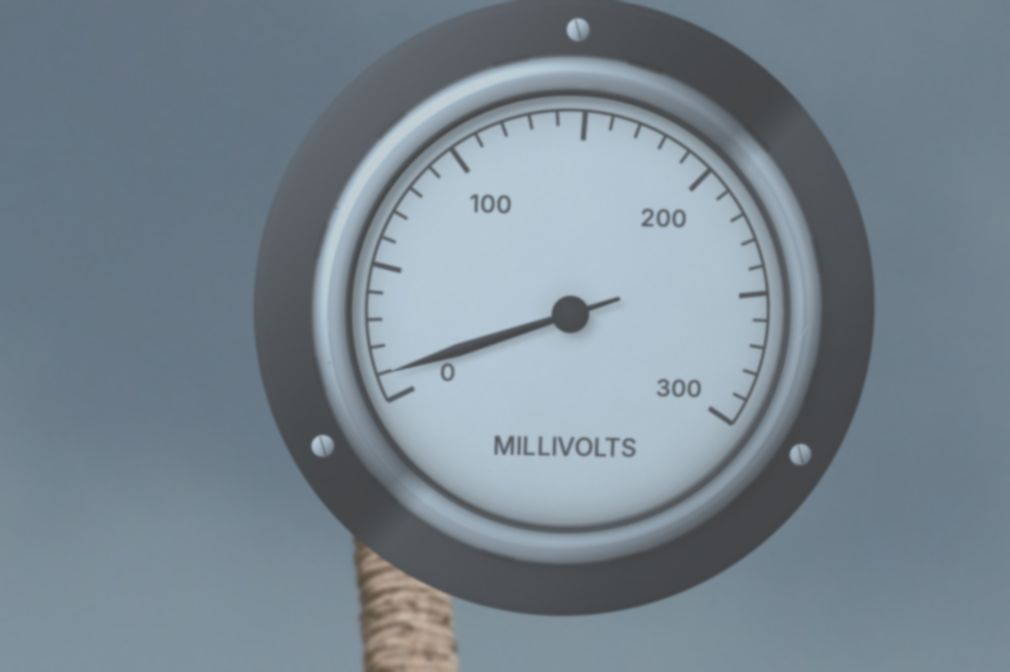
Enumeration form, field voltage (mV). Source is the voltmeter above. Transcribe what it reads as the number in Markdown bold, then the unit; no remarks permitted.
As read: **10** mV
